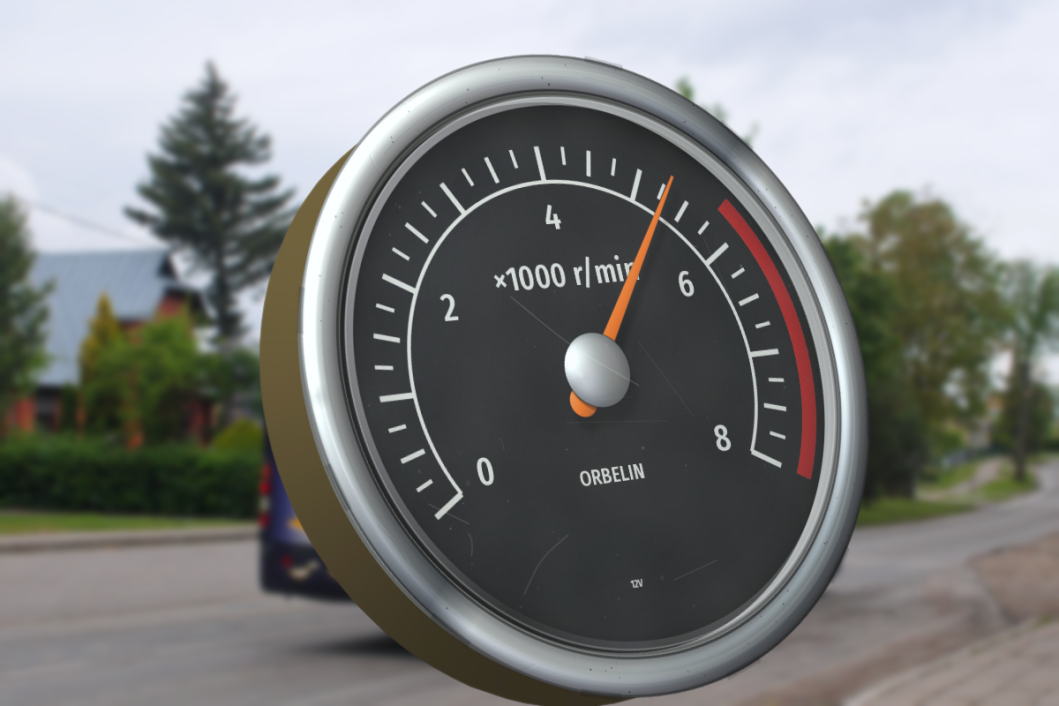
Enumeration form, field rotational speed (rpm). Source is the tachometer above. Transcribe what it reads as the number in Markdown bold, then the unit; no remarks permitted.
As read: **5250** rpm
